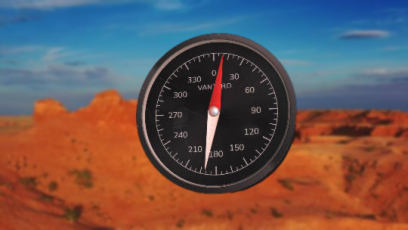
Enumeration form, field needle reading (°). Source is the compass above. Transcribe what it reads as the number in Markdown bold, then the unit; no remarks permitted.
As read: **10** °
